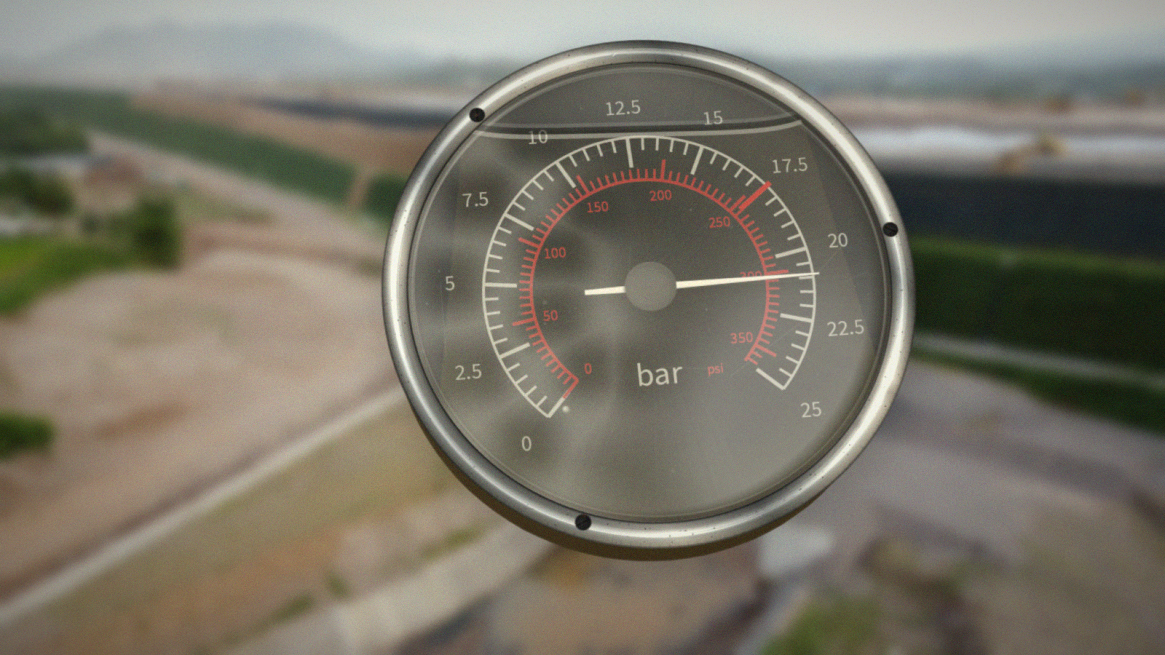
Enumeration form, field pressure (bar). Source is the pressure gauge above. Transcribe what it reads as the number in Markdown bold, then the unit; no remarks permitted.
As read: **21** bar
